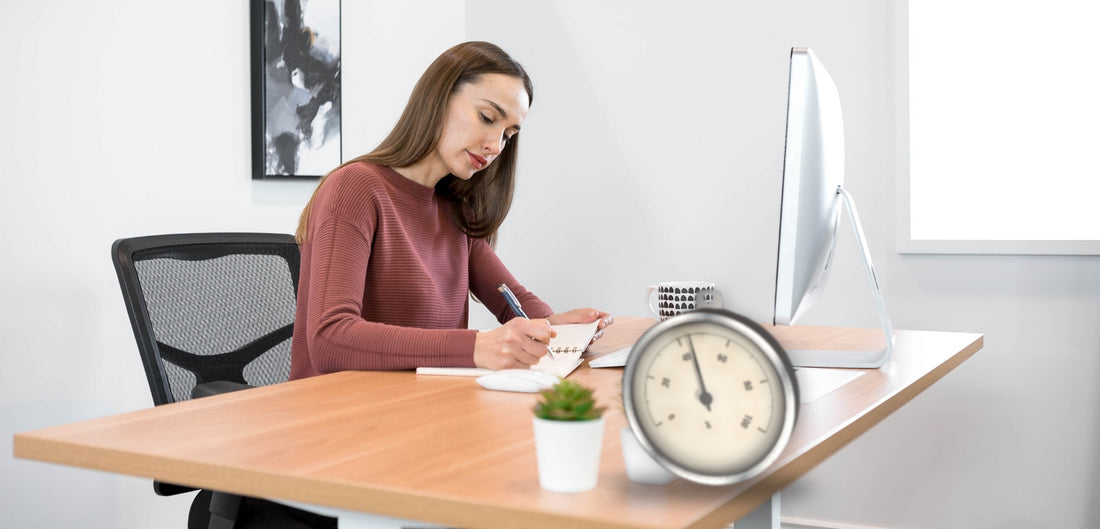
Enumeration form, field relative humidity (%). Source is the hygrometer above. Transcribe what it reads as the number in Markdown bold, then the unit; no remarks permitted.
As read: **45** %
